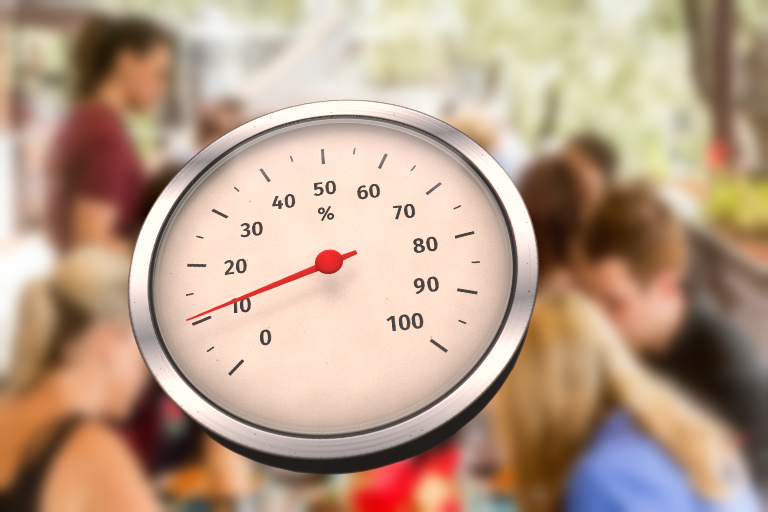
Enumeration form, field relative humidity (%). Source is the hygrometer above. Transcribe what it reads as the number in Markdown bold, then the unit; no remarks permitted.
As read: **10** %
